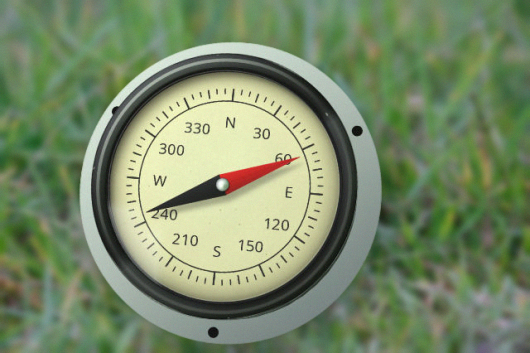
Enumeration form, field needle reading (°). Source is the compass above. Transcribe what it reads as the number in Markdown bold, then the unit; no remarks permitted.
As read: **65** °
